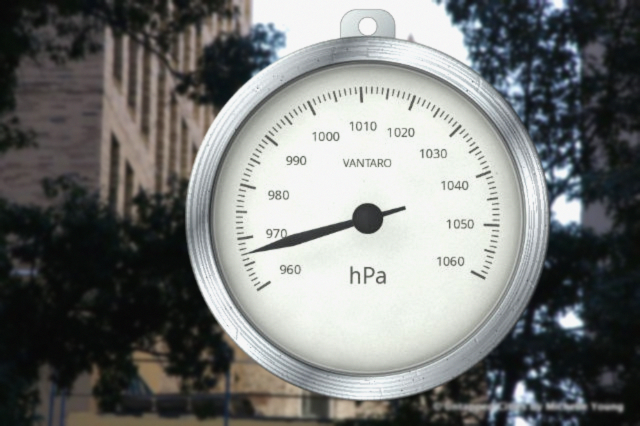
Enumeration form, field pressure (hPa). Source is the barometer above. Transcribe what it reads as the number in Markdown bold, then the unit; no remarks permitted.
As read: **967** hPa
